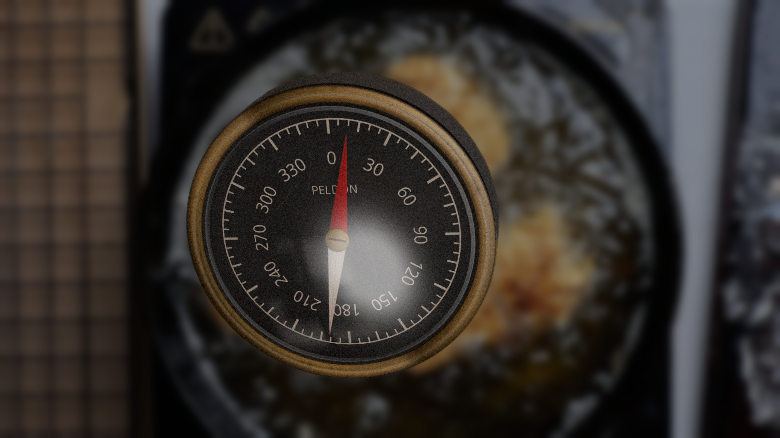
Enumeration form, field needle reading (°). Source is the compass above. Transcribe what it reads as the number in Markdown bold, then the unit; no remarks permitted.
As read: **10** °
